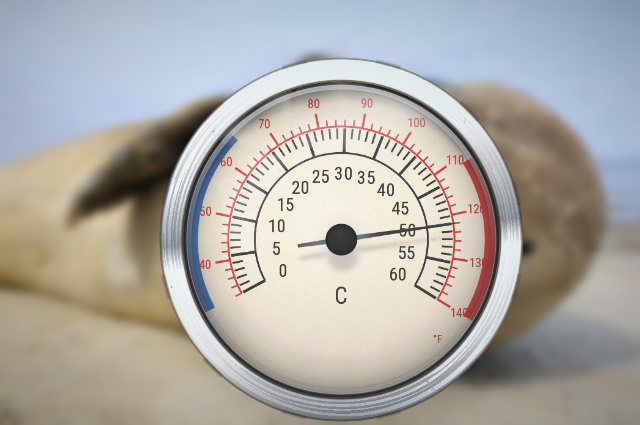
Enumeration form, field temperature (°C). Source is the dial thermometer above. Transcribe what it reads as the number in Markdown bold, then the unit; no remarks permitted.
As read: **50** °C
